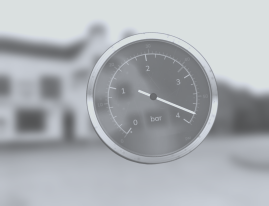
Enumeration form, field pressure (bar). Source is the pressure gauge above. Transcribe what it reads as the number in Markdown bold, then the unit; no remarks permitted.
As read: **3.8** bar
